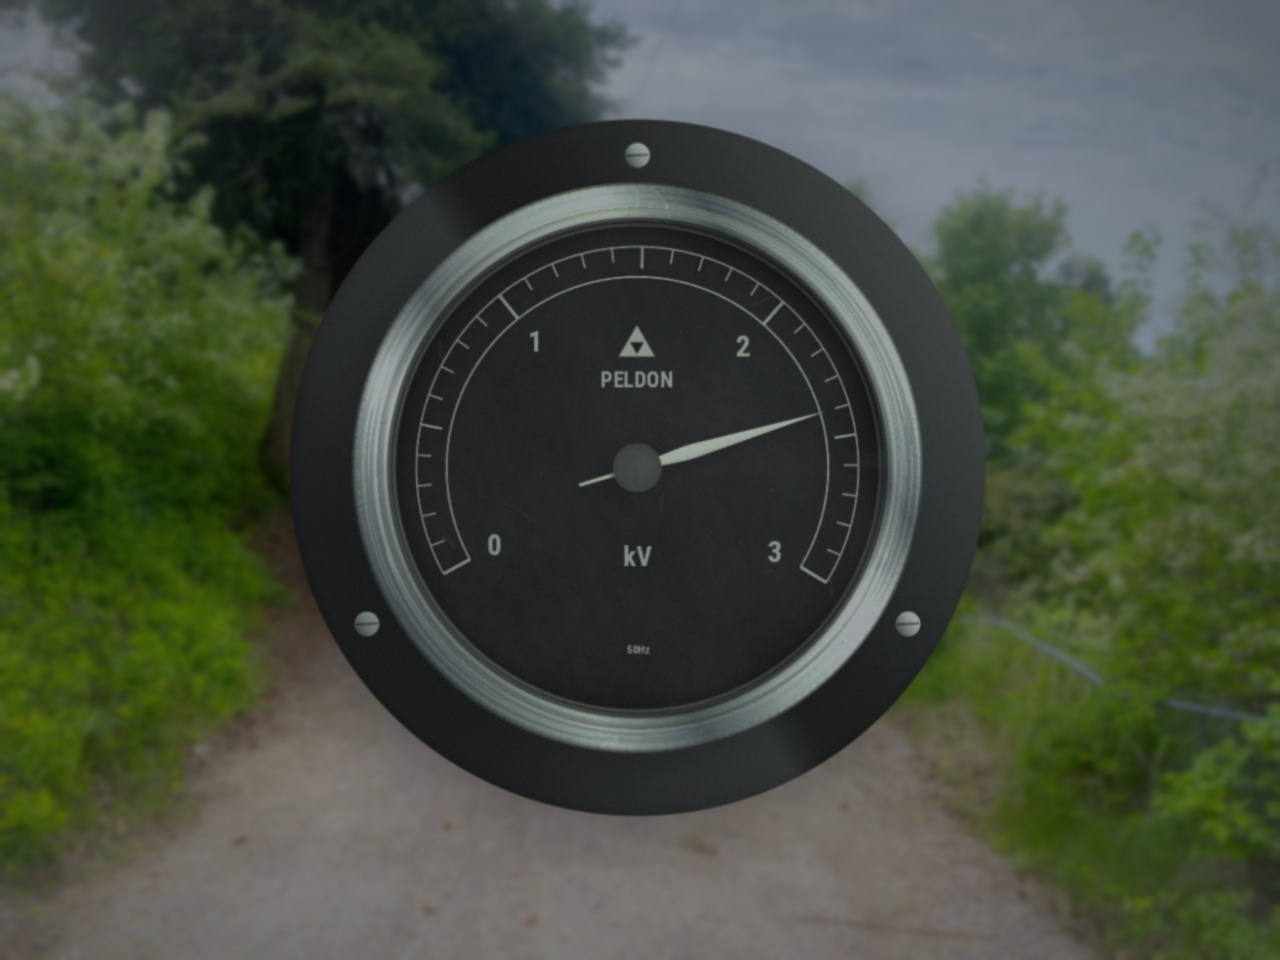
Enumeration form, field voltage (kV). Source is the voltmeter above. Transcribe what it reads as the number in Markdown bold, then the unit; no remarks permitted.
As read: **2.4** kV
